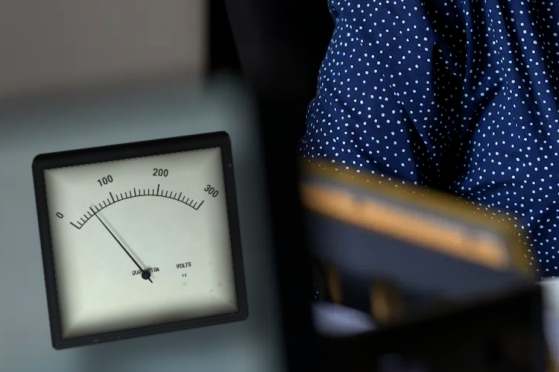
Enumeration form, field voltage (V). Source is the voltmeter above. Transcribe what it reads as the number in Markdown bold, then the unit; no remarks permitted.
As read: **50** V
